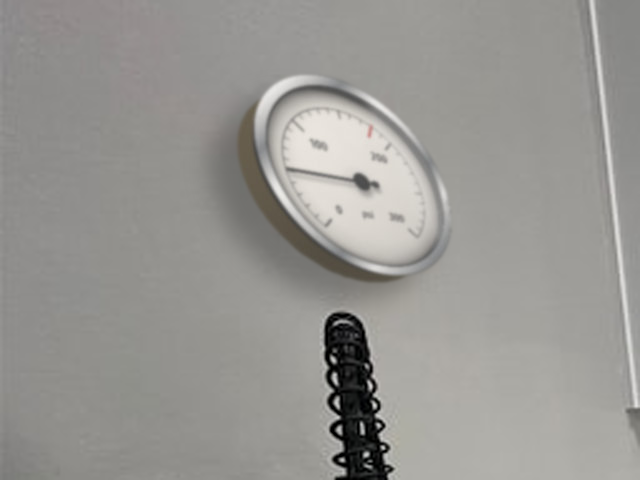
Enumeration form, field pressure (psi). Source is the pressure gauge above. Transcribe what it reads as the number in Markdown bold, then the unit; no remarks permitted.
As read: **50** psi
